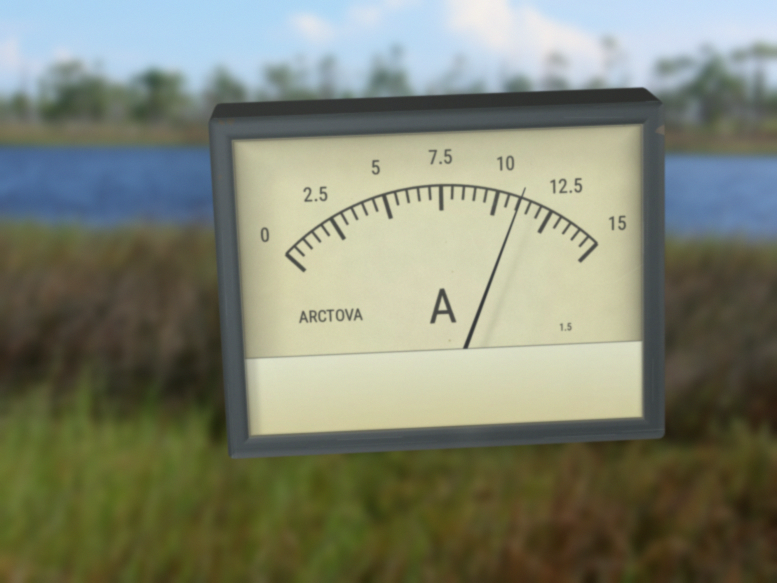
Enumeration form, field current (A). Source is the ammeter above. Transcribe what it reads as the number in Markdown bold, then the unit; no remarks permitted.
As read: **11** A
